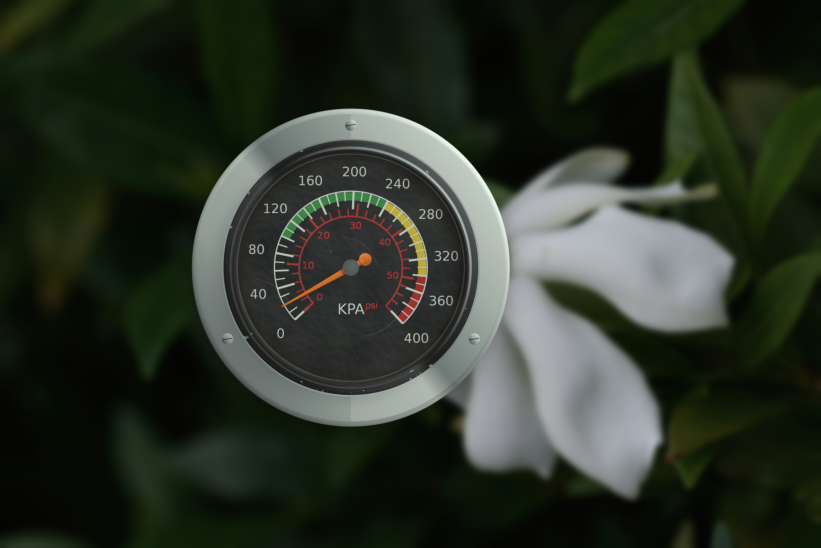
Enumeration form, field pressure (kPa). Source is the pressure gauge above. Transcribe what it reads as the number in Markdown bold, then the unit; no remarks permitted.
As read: **20** kPa
